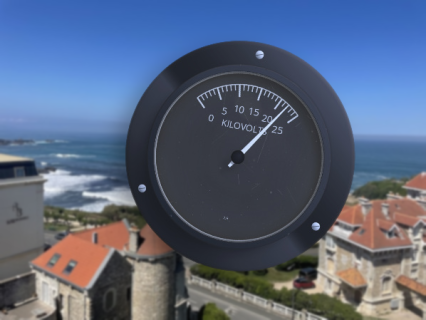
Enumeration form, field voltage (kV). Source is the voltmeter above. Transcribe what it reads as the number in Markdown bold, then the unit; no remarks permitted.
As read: **22** kV
